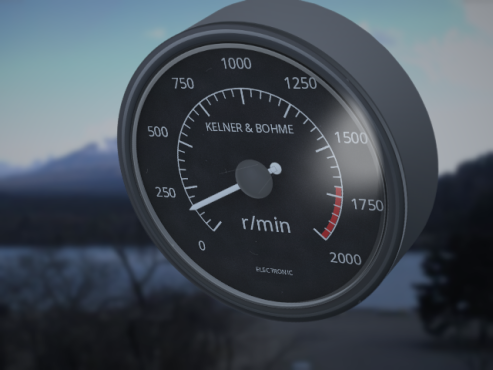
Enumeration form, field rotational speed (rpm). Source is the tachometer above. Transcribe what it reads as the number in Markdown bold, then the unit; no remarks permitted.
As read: **150** rpm
